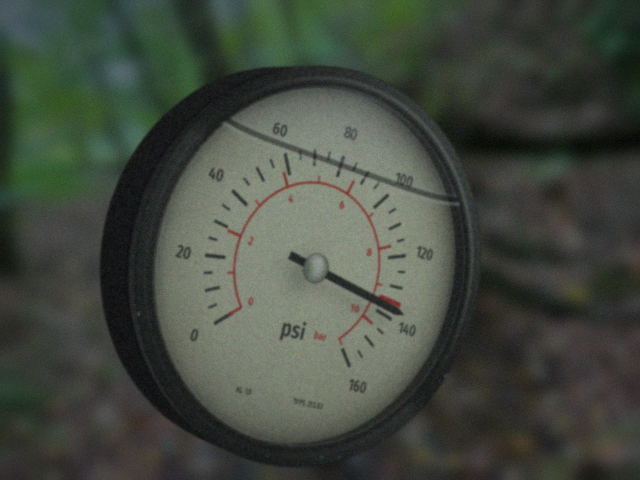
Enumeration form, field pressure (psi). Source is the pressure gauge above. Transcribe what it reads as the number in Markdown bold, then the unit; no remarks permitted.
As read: **137.5** psi
